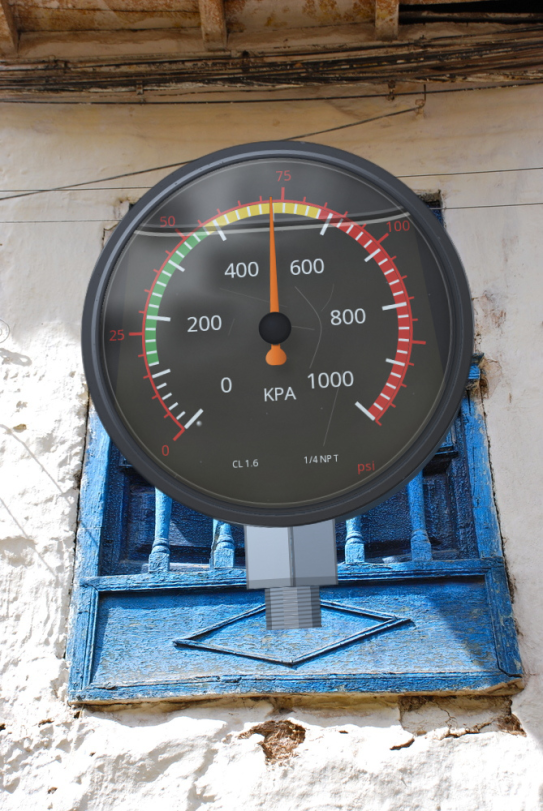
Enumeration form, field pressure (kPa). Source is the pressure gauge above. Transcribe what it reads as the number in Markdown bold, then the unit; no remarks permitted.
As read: **500** kPa
